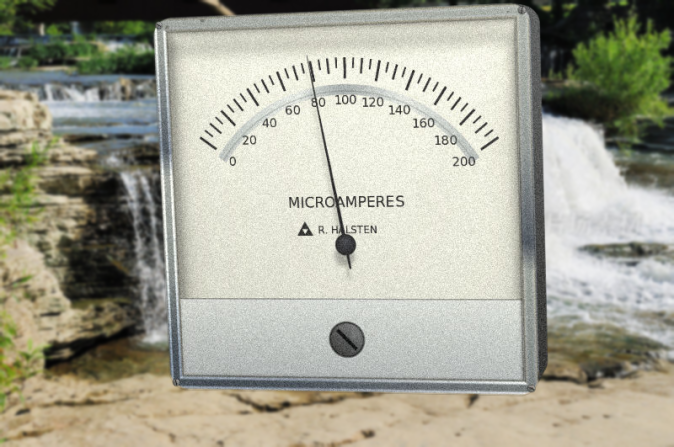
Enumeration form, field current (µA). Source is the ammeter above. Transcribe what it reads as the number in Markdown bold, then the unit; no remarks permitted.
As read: **80** µA
